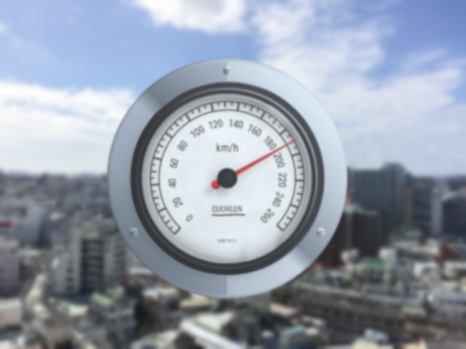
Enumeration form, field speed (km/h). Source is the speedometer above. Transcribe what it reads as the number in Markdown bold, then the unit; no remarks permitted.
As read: **190** km/h
